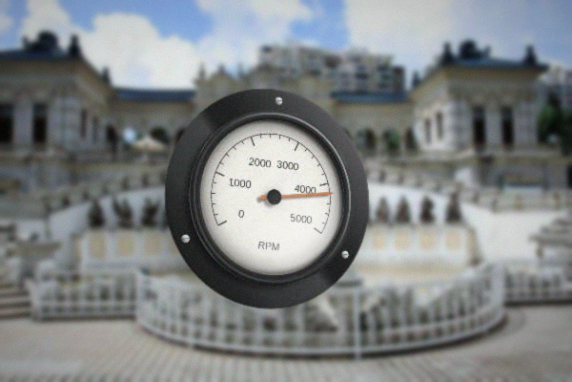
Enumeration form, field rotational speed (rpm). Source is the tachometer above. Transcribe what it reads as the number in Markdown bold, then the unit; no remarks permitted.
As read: **4200** rpm
